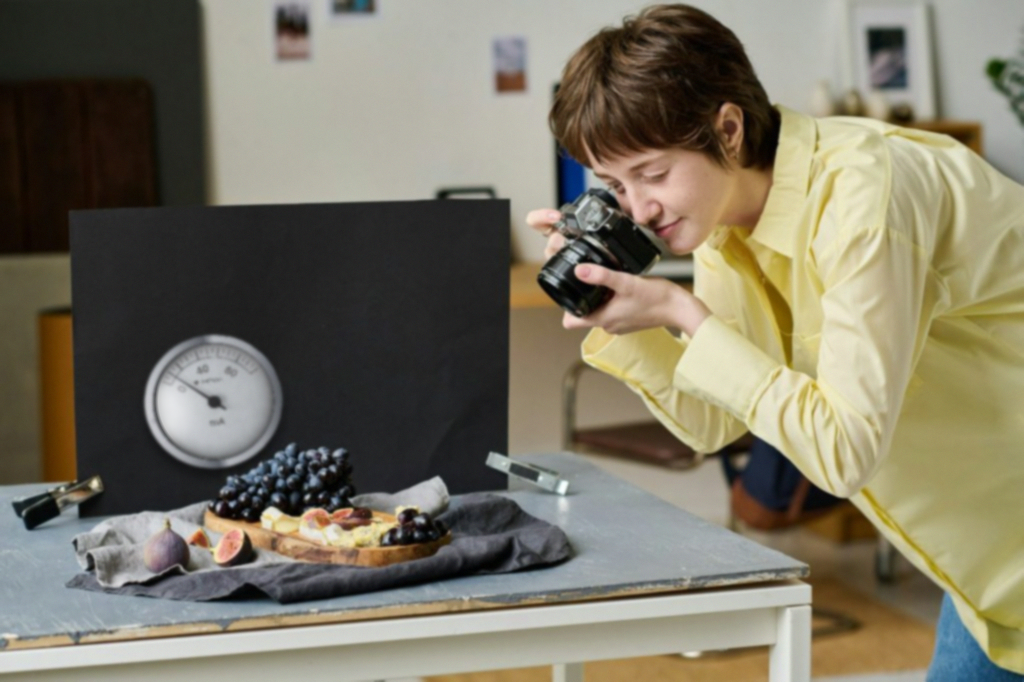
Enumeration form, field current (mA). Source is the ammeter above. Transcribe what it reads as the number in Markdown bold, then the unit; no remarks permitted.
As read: **10** mA
